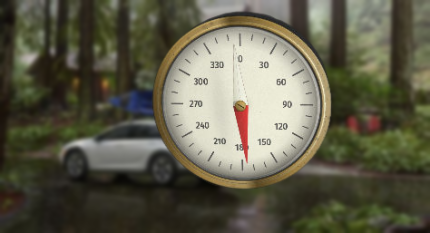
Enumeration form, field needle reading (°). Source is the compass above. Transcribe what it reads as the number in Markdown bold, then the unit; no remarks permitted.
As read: **175** °
